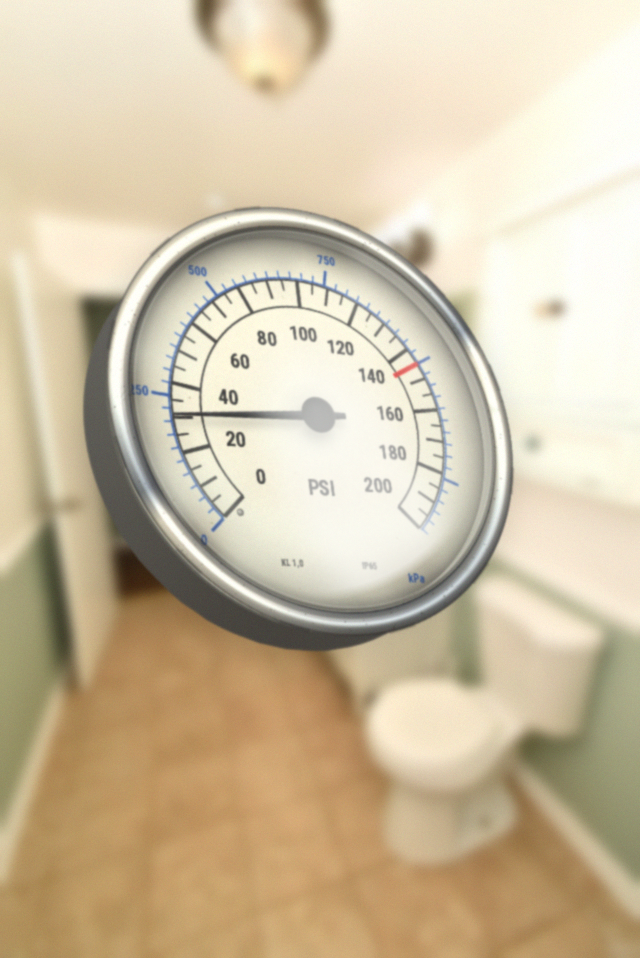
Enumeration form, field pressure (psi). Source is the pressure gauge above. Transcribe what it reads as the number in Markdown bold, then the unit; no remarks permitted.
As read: **30** psi
